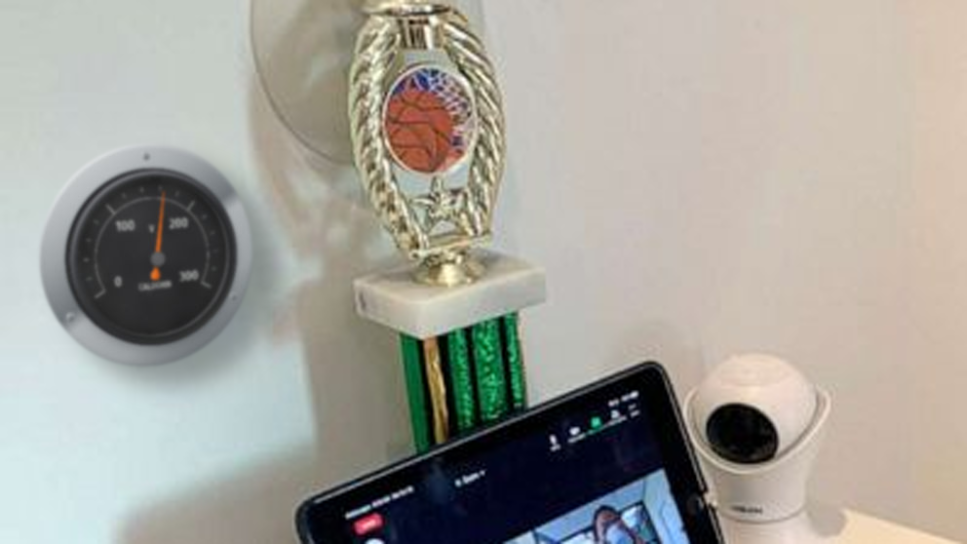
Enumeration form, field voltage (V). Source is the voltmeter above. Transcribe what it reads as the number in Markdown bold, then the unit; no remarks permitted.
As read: **160** V
